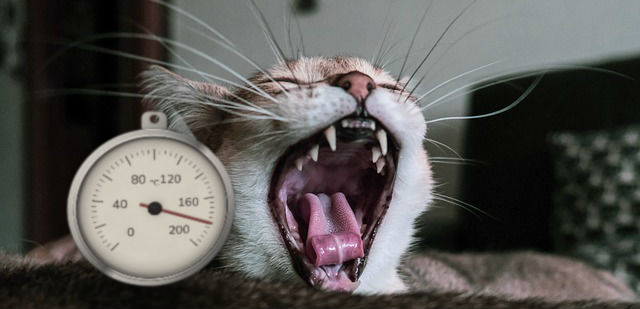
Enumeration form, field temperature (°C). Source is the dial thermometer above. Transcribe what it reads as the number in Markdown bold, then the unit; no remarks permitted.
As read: **180** °C
